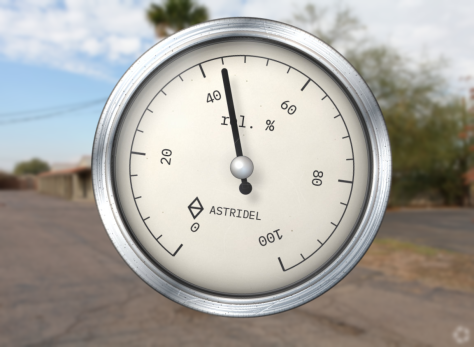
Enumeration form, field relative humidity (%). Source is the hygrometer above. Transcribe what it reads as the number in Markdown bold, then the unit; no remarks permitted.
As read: **44** %
